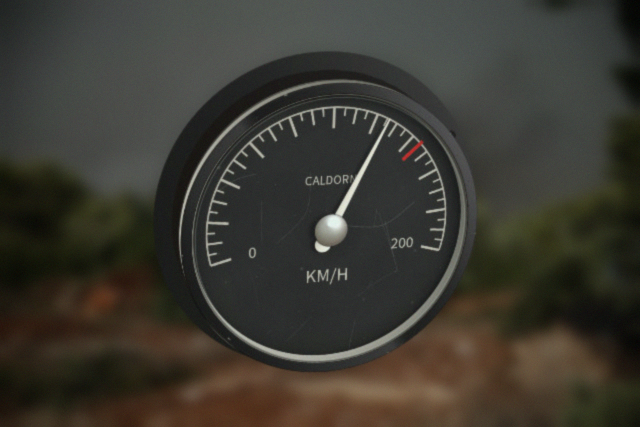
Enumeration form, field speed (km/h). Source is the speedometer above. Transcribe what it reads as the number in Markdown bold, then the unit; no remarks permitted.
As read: **125** km/h
